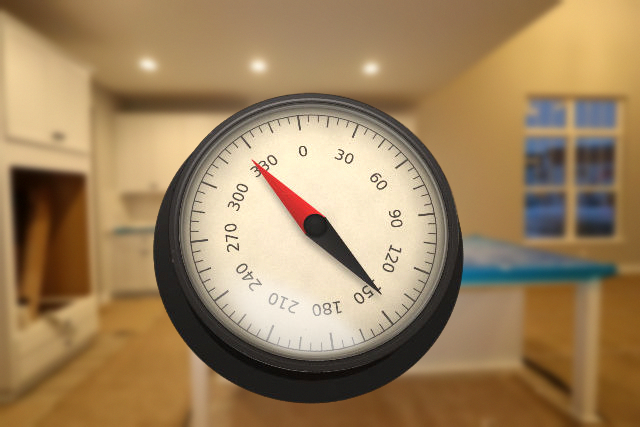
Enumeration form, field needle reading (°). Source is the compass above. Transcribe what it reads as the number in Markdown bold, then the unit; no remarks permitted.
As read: **325** °
